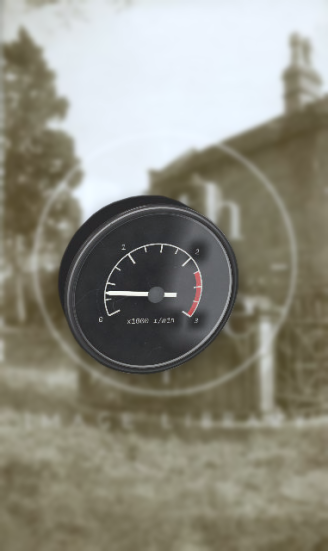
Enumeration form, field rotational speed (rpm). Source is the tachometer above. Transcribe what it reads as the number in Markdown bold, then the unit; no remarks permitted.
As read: **375** rpm
